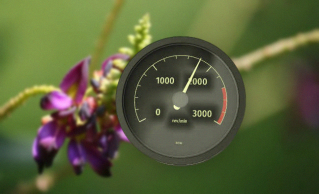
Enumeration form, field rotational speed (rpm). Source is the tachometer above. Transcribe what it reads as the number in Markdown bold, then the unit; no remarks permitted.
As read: **1800** rpm
